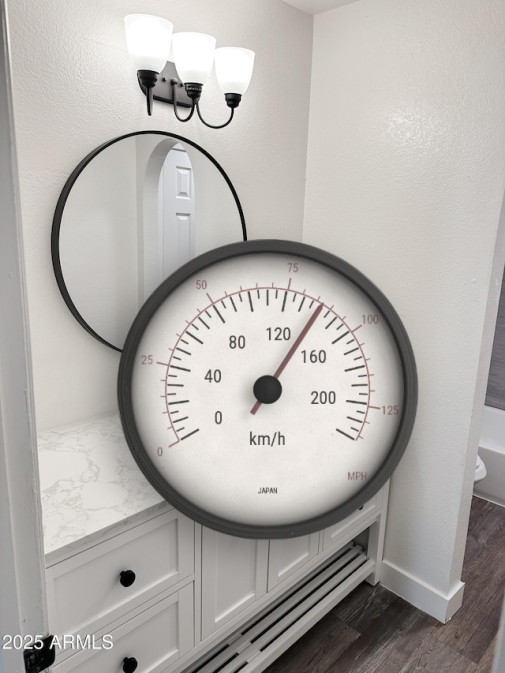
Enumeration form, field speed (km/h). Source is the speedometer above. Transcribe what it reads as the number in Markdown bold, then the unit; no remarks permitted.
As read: **140** km/h
